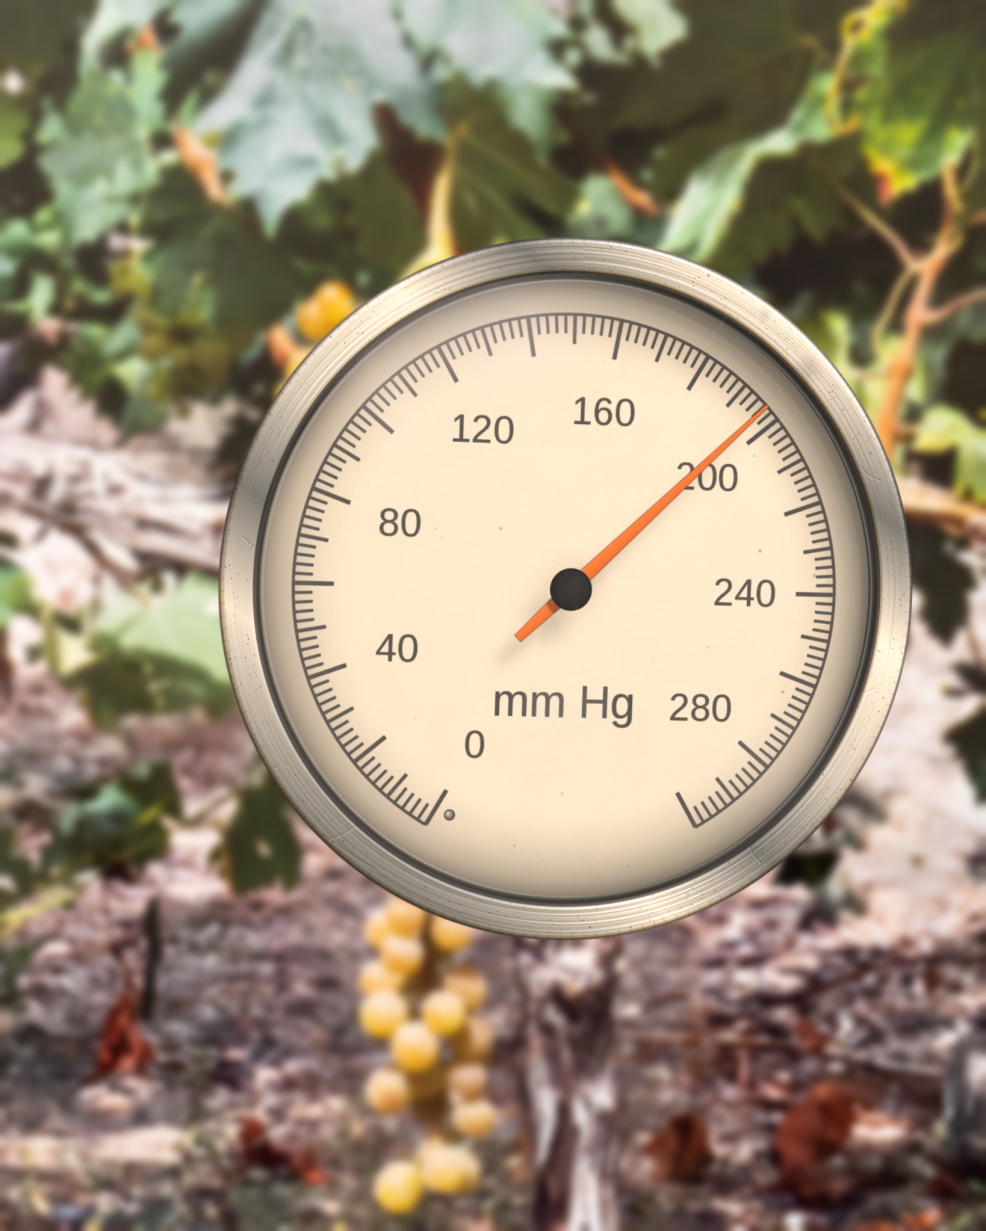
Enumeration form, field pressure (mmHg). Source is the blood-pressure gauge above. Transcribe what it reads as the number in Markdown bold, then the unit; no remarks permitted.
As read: **196** mmHg
